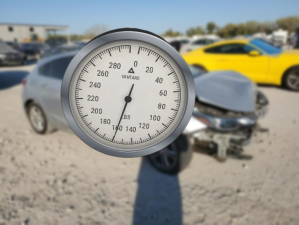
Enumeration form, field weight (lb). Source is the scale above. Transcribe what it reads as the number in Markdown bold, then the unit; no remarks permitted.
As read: **160** lb
